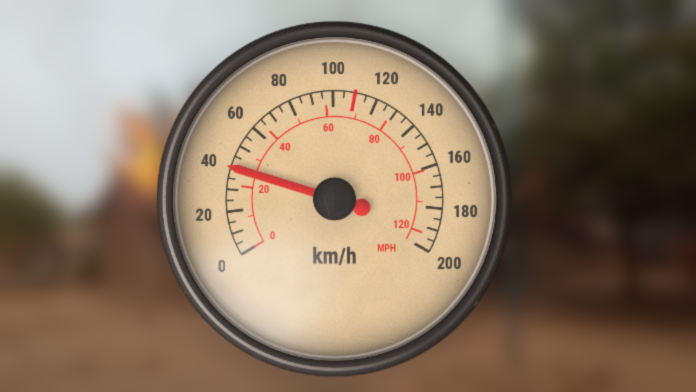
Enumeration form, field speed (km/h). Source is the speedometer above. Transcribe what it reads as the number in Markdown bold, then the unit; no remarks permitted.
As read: **40** km/h
